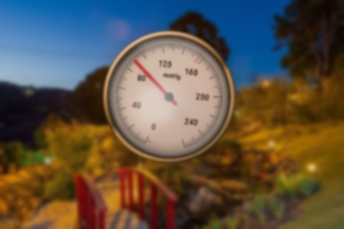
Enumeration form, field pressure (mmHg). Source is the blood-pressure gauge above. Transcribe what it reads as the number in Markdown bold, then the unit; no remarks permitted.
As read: **90** mmHg
